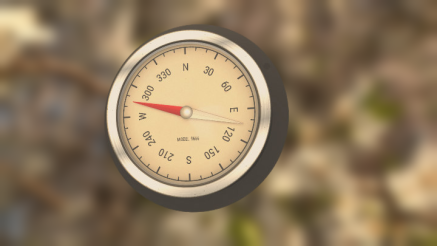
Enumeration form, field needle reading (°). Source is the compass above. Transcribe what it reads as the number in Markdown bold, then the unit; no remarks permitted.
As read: **285** °
